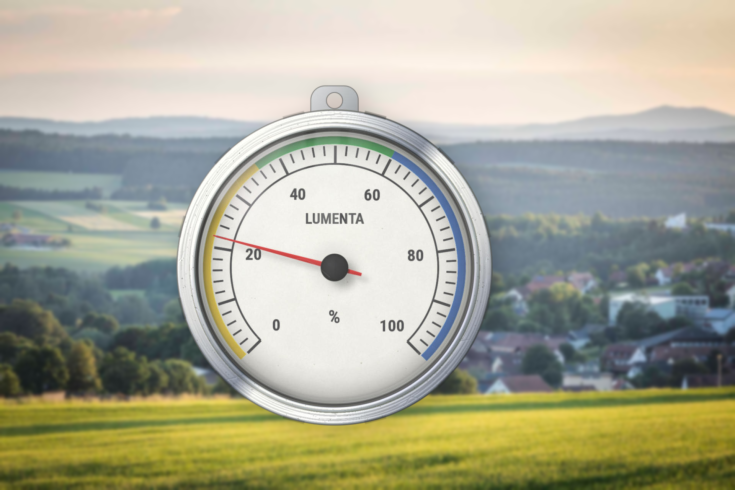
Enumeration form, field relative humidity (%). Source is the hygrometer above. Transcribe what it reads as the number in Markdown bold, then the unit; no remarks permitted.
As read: **22** %
